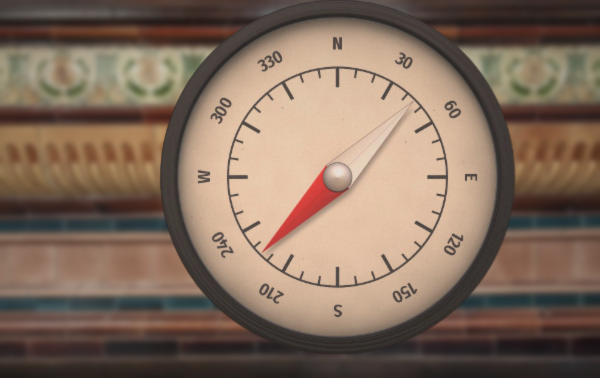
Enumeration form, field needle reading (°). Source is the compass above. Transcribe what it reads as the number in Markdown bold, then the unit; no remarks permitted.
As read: **225** °
